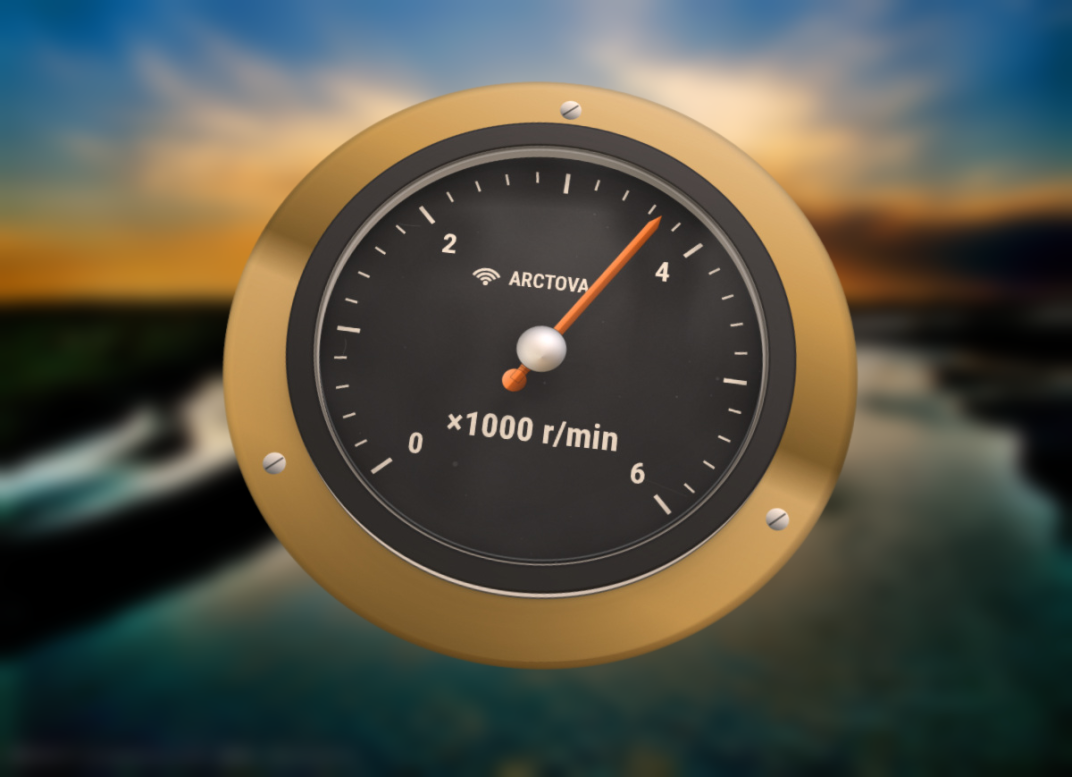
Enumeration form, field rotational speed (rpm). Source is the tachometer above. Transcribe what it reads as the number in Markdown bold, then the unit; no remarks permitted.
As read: **3700** rpm
